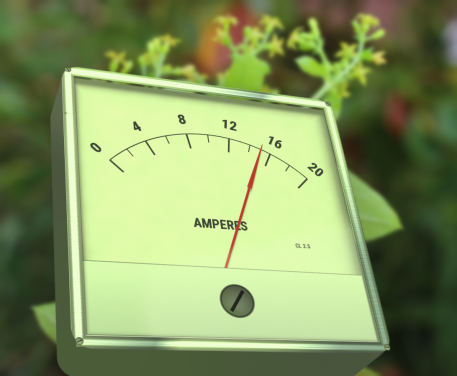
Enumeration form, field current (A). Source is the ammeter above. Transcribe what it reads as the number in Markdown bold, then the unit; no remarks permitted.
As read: **15** A
